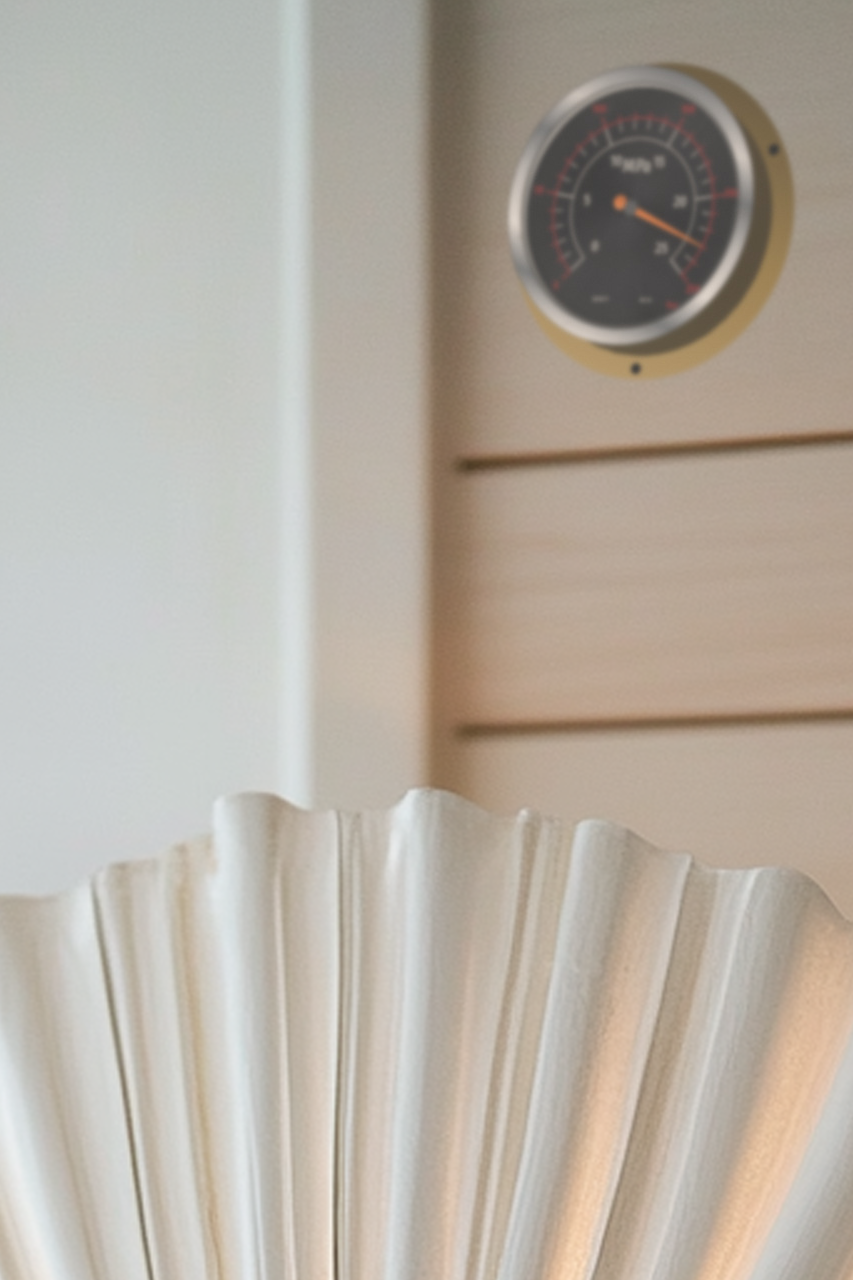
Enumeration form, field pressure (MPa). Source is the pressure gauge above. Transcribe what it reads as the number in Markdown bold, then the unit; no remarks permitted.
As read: **23** MPa
